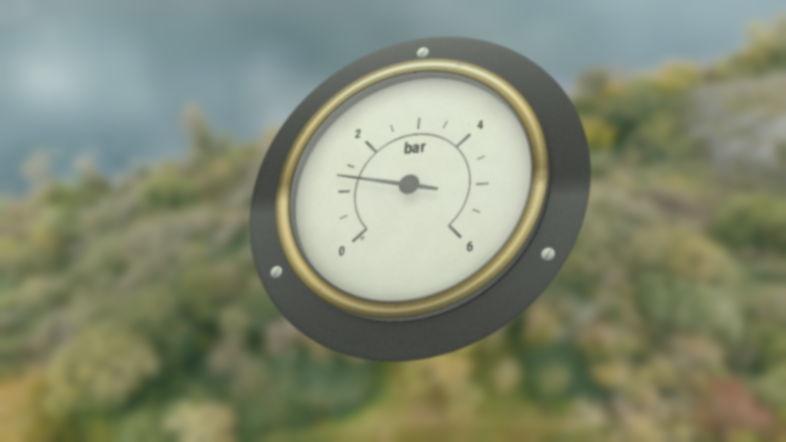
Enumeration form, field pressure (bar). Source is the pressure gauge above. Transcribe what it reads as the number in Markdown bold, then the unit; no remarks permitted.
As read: **1.25** bar
